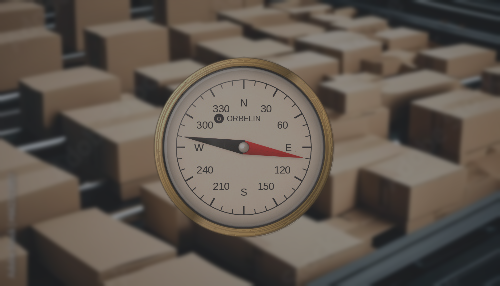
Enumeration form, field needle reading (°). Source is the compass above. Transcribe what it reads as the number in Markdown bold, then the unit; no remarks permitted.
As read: **100** °
